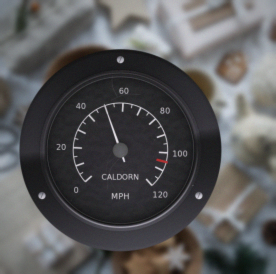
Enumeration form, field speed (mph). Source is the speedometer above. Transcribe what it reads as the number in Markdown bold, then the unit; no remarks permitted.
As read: **50** mph
